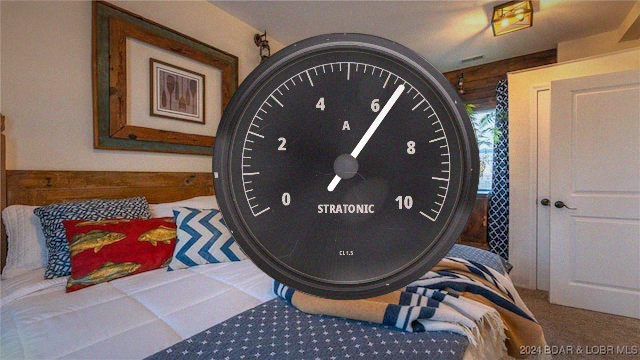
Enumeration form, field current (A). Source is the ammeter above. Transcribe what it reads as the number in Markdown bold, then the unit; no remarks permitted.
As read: **6.4** A
